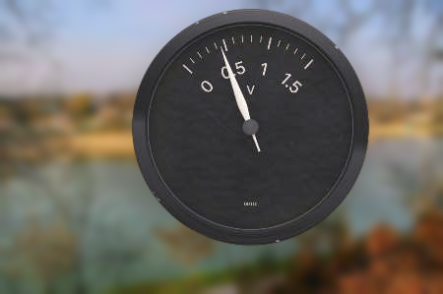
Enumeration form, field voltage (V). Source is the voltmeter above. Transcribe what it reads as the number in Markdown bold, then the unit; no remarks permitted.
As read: **0.45** V
